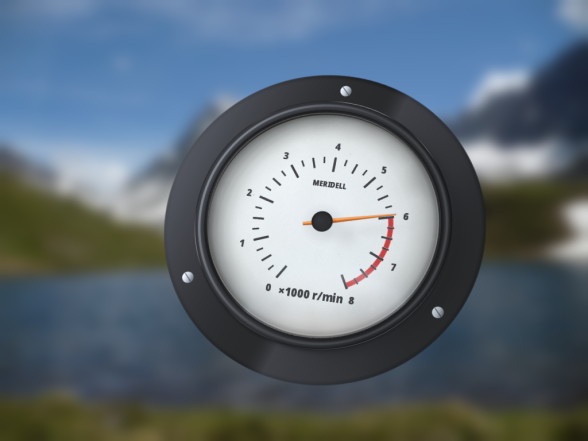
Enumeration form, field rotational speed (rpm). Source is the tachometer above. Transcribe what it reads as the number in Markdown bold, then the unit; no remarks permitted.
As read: **6000** rpm
